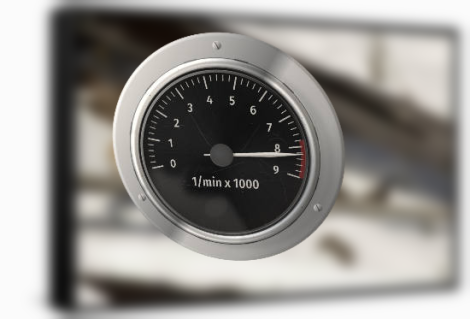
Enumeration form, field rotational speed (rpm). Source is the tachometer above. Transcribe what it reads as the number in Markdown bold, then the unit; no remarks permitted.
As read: **8200** rpm
